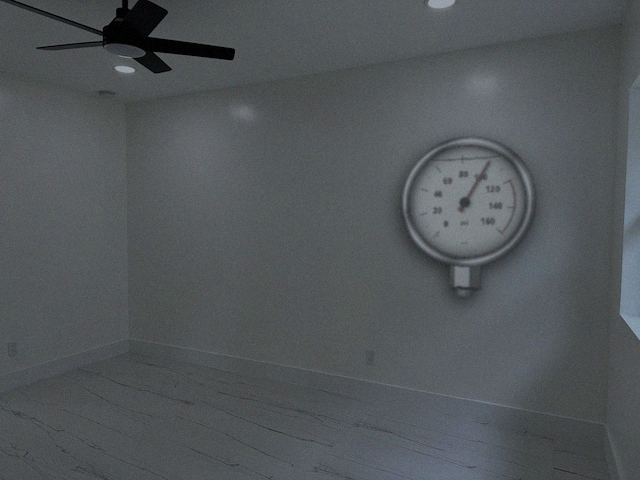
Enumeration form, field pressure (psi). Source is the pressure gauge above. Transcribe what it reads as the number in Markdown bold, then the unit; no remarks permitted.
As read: **100** psi
